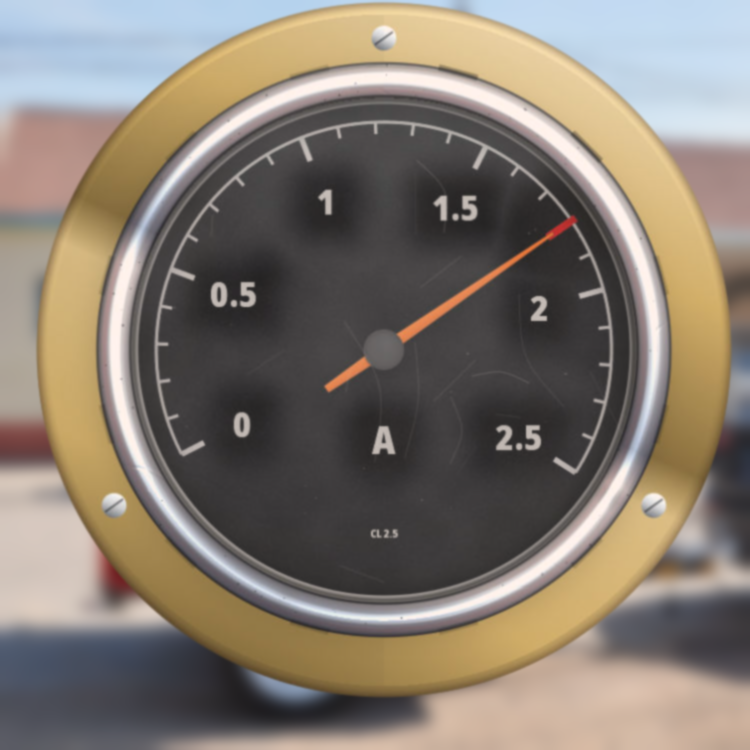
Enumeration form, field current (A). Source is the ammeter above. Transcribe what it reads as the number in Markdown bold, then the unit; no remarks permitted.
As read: **1.8** A
